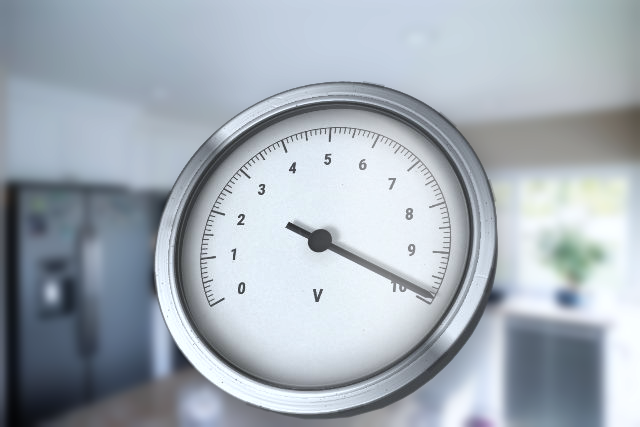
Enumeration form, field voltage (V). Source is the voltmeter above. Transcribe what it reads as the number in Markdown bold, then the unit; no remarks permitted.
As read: **9.9** V
